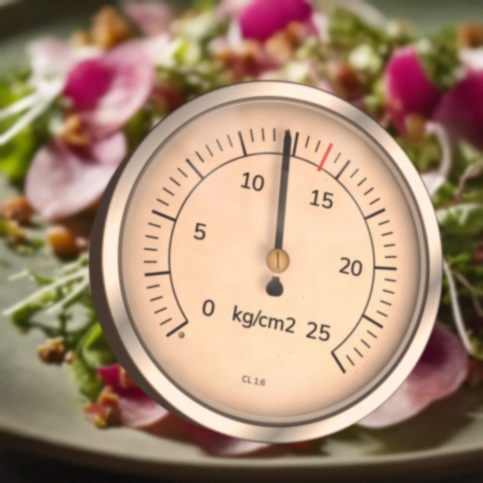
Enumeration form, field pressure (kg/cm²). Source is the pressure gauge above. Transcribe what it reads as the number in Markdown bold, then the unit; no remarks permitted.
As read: **12** kg/cm²
